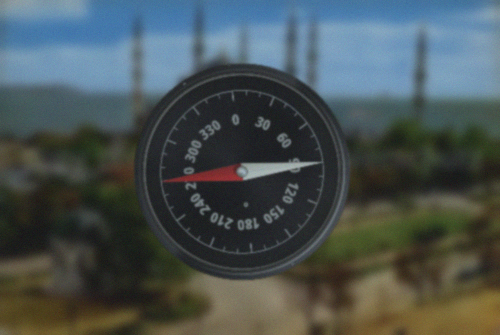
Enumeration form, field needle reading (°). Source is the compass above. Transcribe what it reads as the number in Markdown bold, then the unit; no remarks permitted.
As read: **270** °
